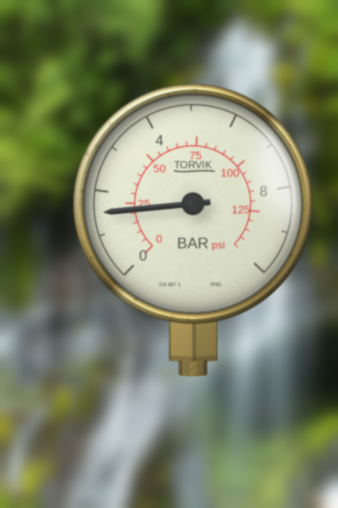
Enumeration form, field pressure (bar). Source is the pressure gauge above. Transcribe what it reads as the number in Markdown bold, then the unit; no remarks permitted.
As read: **1.5** bar
